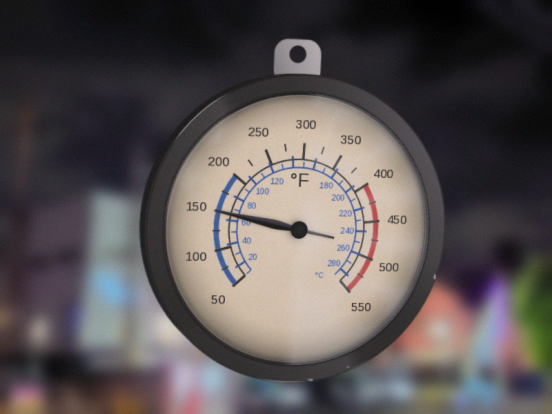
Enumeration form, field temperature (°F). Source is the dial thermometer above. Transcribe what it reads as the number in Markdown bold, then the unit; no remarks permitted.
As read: **150** °F
